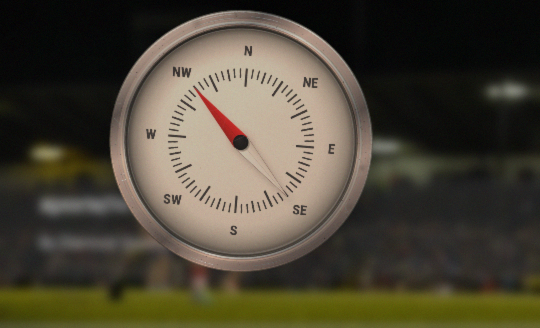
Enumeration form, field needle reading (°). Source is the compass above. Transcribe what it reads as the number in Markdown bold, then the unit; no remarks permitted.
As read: **315** °
